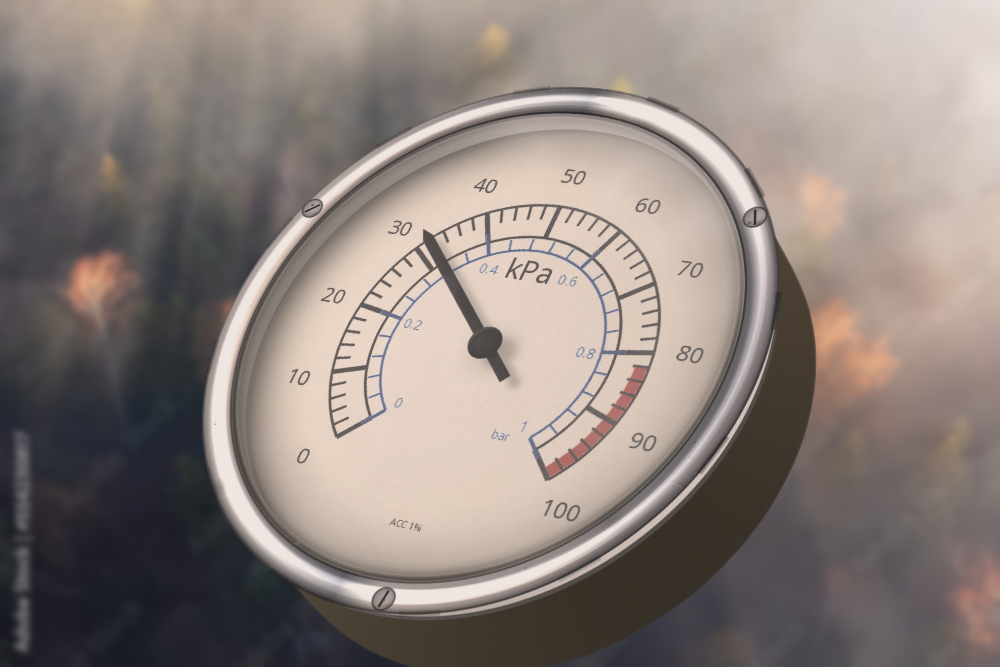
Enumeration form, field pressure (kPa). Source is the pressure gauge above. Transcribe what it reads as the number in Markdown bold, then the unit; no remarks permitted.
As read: **32** kPa
